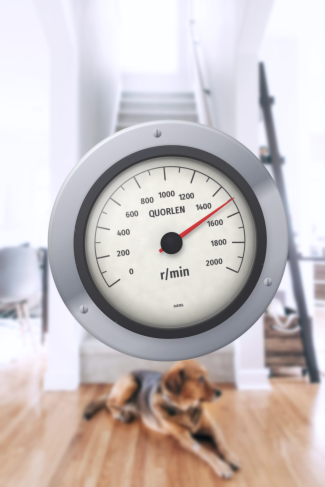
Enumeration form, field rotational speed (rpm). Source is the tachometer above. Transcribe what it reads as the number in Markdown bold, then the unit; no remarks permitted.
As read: **1500** rpm
